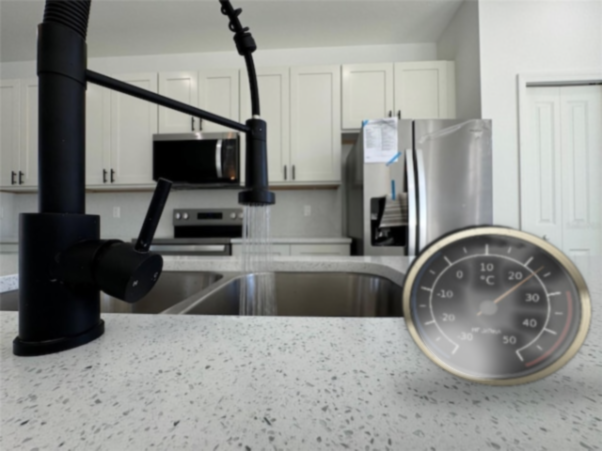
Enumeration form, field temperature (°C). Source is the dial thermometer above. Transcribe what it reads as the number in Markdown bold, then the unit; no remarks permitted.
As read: **22.5** °C
